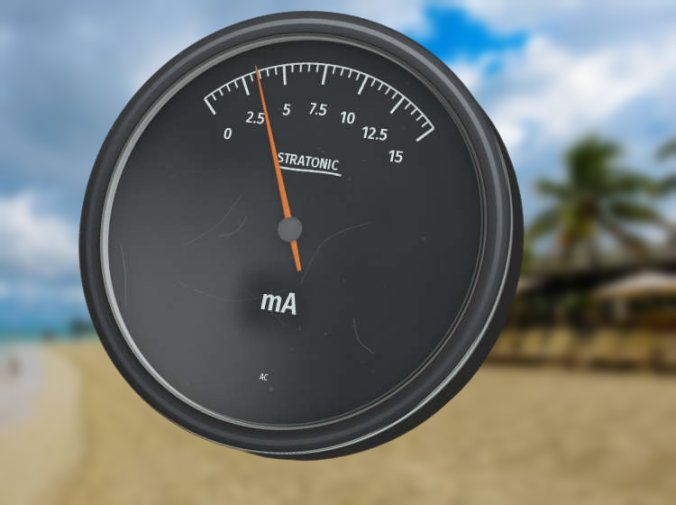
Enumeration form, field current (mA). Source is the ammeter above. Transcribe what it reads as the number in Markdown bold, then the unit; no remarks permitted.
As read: **3.5** mA
